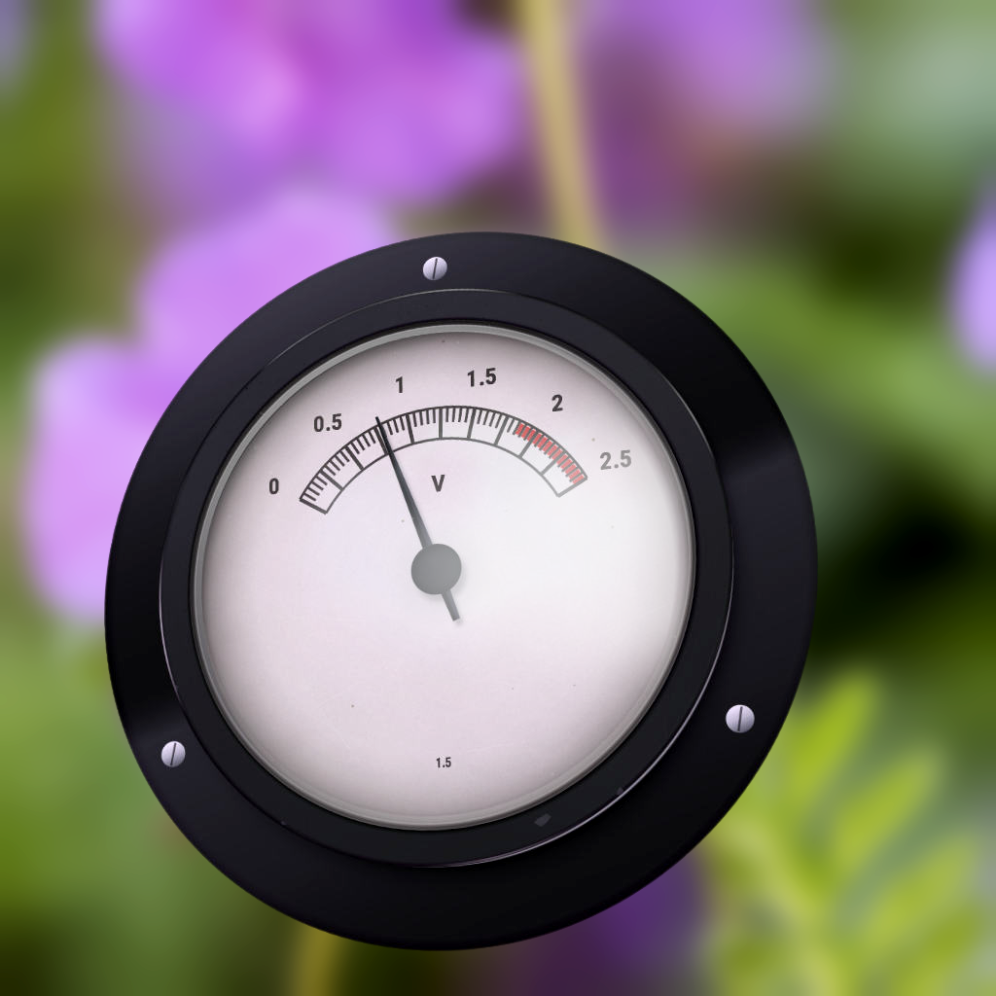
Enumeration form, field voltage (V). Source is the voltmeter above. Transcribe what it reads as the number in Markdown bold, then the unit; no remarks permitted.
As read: **0.8** V
